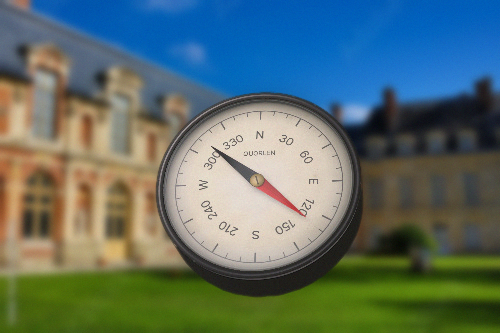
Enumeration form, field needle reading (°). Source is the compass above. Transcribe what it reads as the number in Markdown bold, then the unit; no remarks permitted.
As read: **130** °
